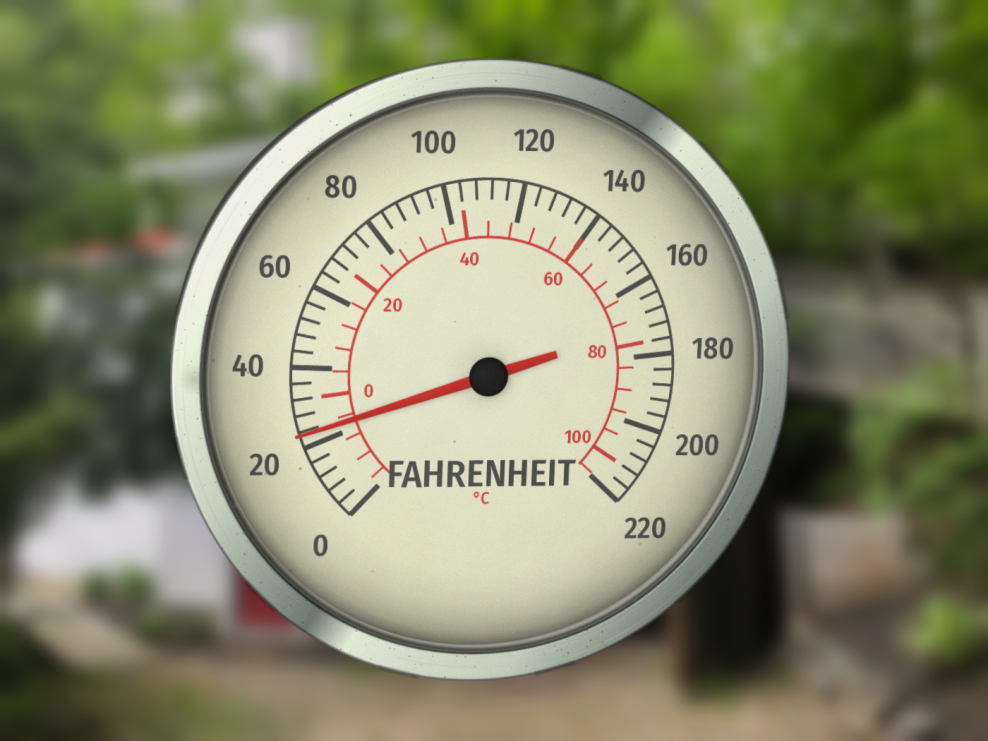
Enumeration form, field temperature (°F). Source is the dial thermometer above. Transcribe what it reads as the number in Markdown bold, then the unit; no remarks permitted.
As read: **24** °F
